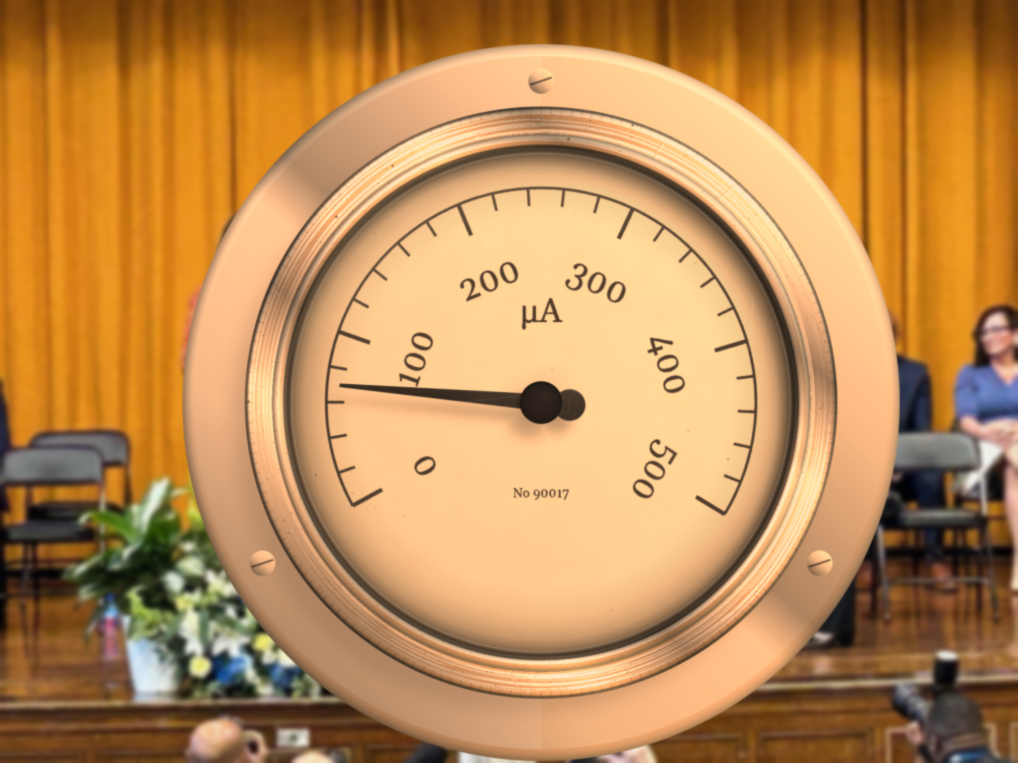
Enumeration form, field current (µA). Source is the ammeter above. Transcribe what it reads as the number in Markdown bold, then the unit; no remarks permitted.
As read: **70** µA
